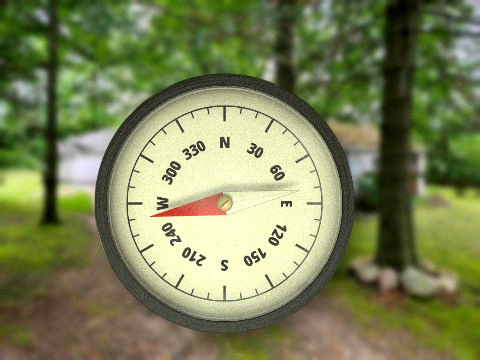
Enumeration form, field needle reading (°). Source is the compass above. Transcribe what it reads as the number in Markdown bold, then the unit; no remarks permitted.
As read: **260** °
